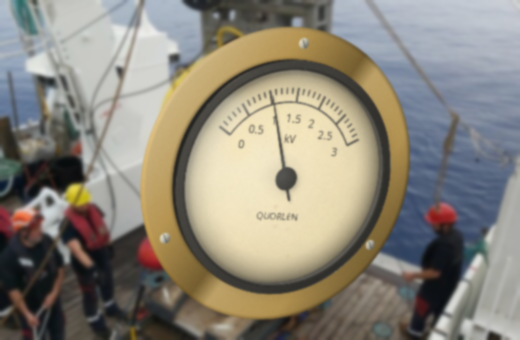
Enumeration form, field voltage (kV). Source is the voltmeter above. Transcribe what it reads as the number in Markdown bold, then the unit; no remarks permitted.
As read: **1** kV
